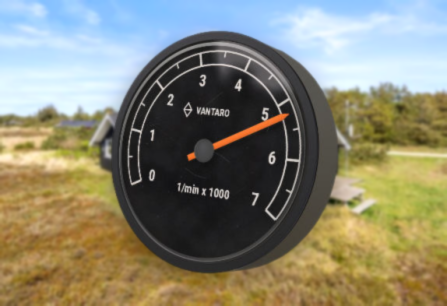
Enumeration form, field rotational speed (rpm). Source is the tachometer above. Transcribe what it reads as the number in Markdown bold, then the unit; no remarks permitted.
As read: **5250** rpm
